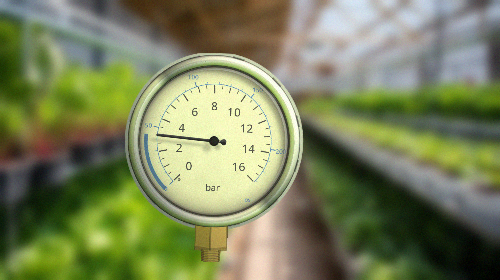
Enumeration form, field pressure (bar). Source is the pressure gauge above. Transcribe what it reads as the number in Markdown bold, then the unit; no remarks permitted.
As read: **3** bar
